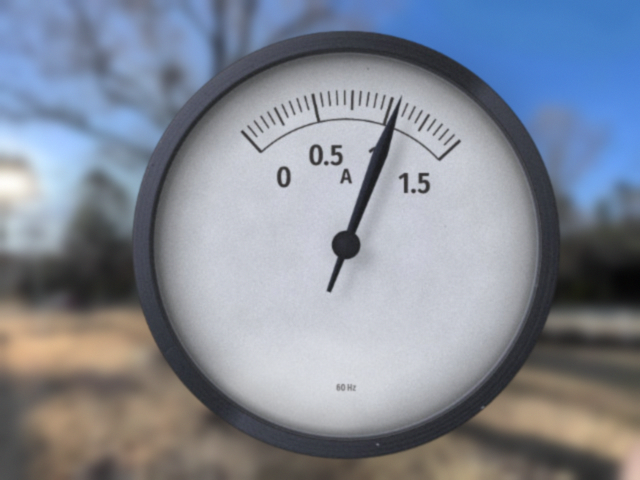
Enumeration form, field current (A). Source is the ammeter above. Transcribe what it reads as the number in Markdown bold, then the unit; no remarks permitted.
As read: **1.05** A
